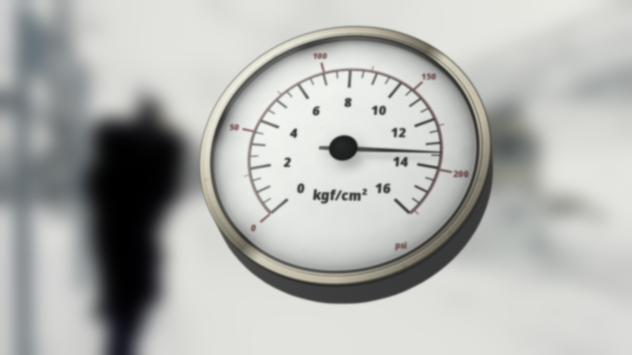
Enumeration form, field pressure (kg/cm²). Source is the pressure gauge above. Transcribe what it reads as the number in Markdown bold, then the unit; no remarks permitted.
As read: **13.5** kg/cm²
